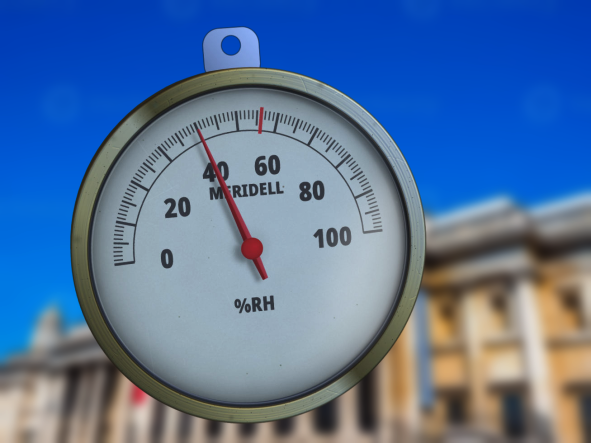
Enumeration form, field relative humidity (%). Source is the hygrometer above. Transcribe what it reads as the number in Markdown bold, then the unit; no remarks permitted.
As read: **40** %
